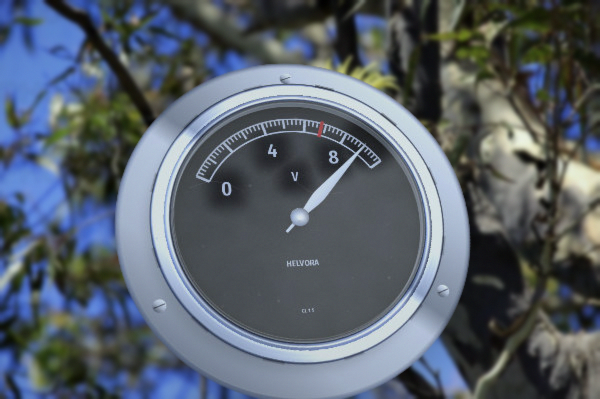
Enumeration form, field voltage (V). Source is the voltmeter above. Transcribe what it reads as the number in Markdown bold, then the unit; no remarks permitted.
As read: **9** V
